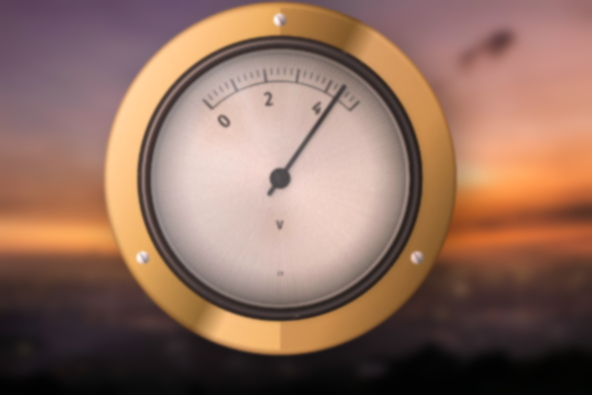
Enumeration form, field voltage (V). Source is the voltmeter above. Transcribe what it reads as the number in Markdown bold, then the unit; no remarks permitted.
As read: **4.4** V
